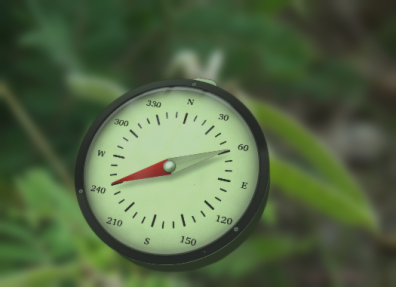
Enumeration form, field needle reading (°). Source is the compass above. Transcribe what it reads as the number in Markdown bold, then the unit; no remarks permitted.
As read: **240** °
